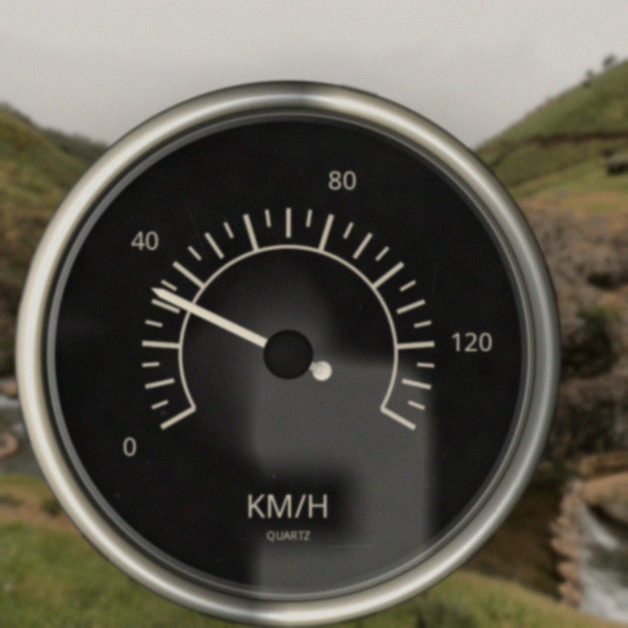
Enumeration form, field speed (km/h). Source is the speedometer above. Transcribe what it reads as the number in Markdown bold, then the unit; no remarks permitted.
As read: **32.5** km/h
